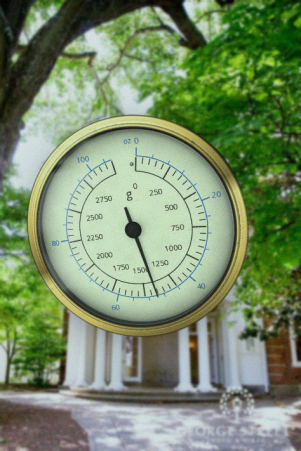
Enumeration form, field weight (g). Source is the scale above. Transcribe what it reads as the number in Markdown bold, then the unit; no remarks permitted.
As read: **1400** g
